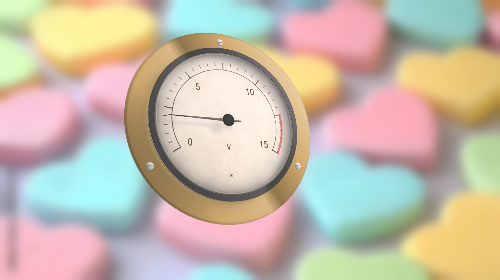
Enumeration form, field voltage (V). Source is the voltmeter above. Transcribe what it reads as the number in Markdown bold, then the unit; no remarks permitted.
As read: **2** V
